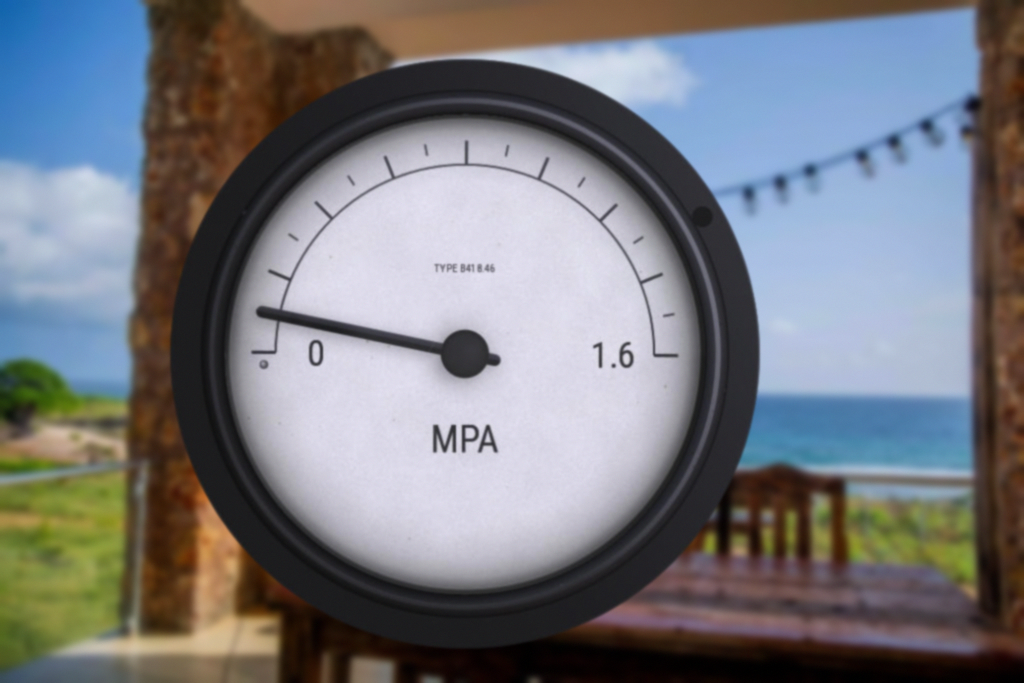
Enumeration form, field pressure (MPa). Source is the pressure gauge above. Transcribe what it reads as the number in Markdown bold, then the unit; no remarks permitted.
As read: **0.1** MPa
